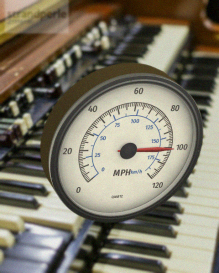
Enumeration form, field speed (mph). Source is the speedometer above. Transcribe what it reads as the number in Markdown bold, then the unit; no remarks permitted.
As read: **100** mph
